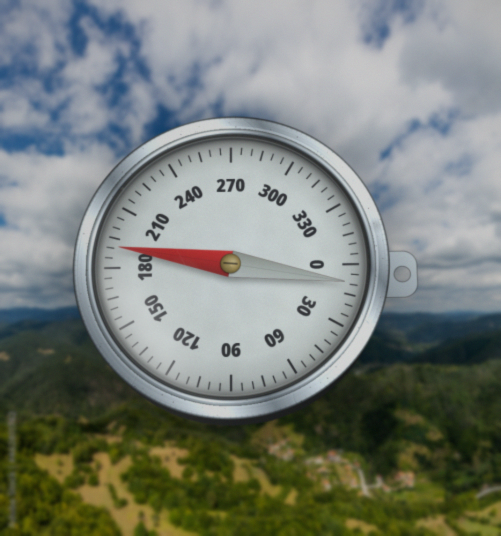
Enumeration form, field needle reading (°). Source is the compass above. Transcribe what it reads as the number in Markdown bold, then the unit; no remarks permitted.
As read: **190** °
